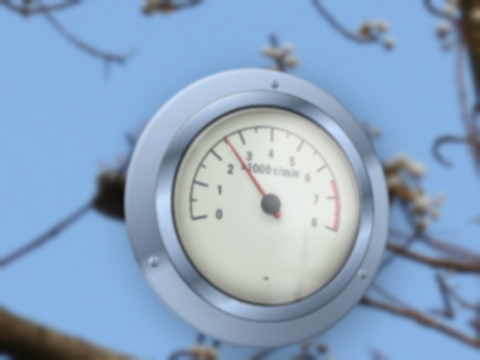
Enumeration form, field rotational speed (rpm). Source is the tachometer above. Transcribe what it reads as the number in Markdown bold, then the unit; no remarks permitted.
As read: **2500** rpm
